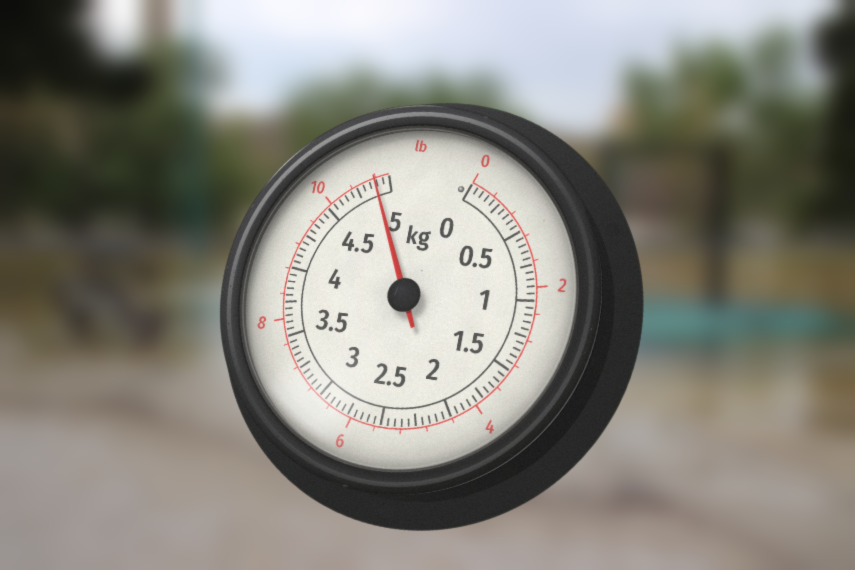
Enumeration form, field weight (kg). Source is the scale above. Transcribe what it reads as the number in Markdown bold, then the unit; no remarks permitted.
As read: **4.9** kg
